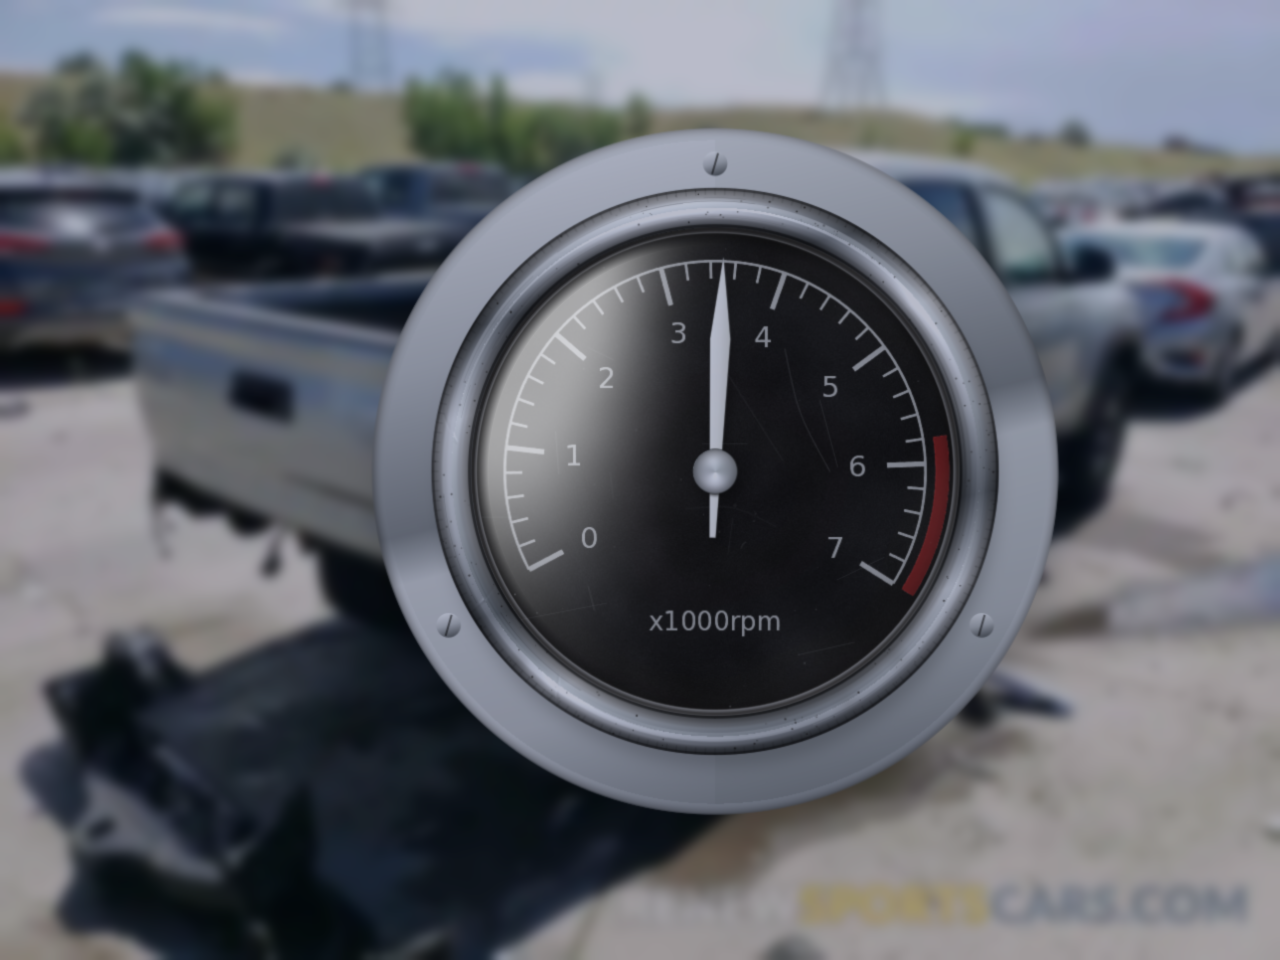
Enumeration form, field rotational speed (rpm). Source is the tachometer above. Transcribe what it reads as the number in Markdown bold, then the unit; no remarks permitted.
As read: **3500** rpm
